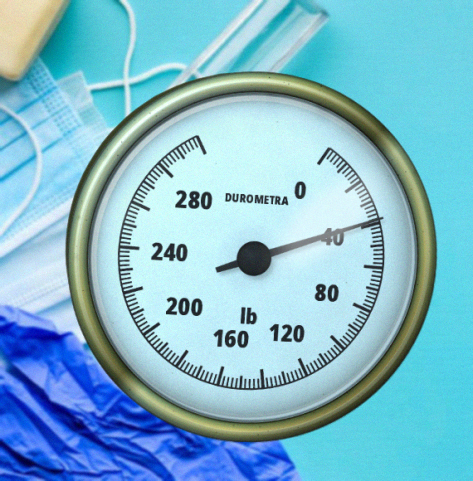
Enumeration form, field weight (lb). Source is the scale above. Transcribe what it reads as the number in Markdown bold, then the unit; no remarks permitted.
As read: **38** lb
